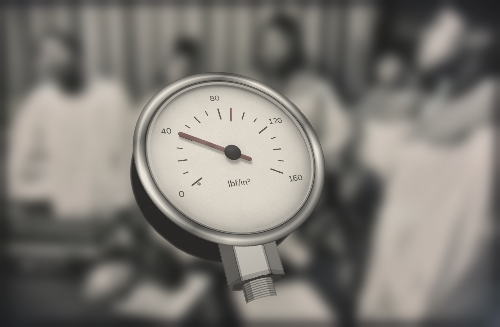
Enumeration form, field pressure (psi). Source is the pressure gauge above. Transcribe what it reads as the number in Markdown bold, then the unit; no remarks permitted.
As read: **40** psi
